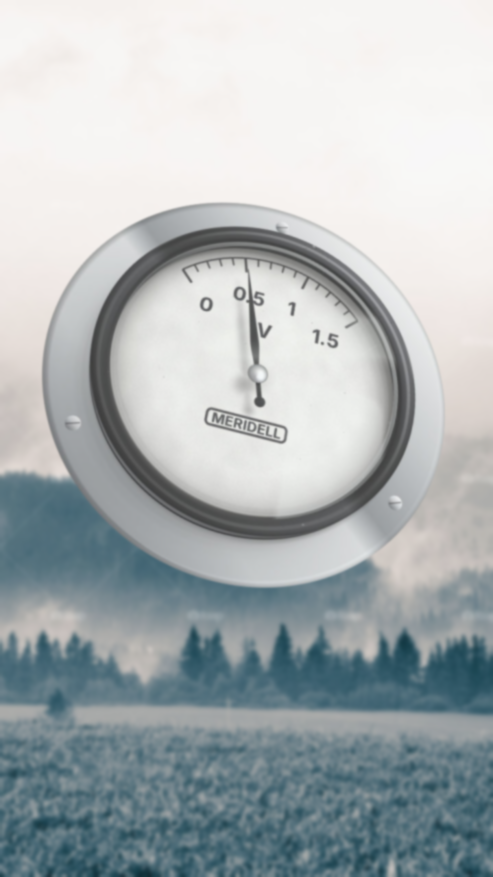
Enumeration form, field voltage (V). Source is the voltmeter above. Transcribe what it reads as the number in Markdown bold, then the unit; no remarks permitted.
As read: **0.5** V
